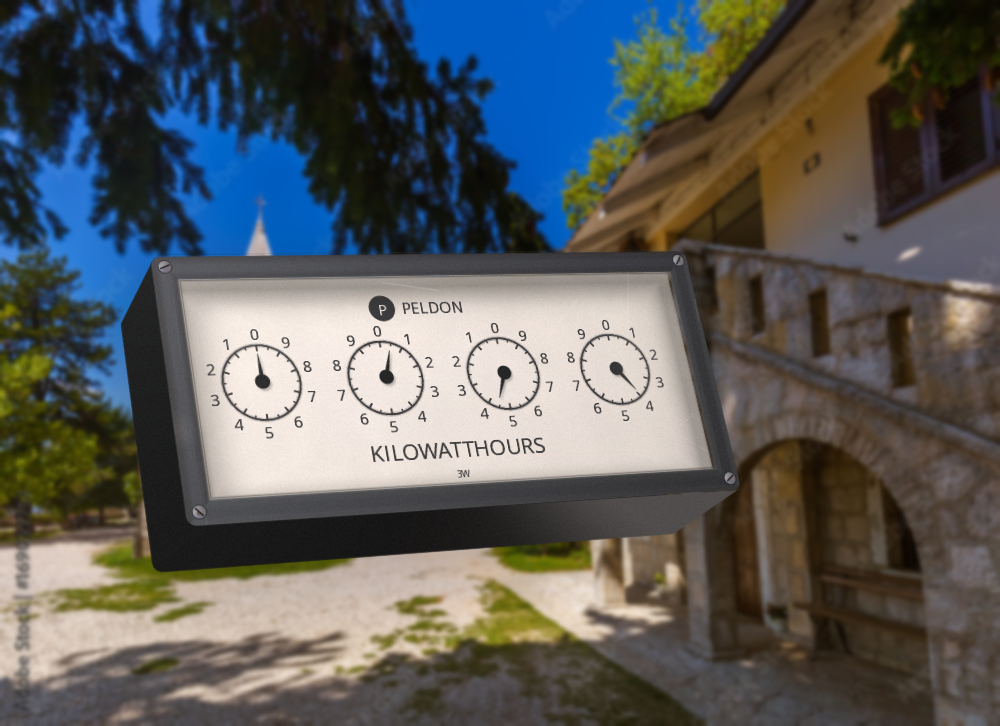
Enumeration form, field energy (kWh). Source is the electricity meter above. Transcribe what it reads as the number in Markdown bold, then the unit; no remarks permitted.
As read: **44** kWh
